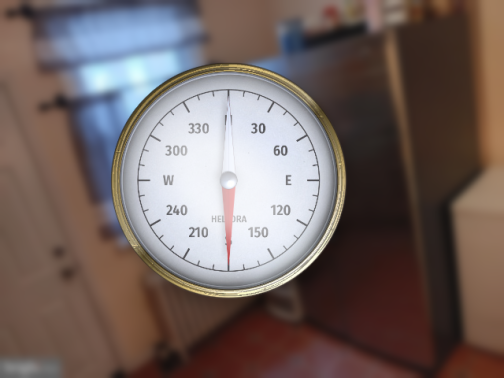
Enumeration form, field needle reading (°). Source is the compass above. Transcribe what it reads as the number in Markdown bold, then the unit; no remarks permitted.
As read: **180** °
